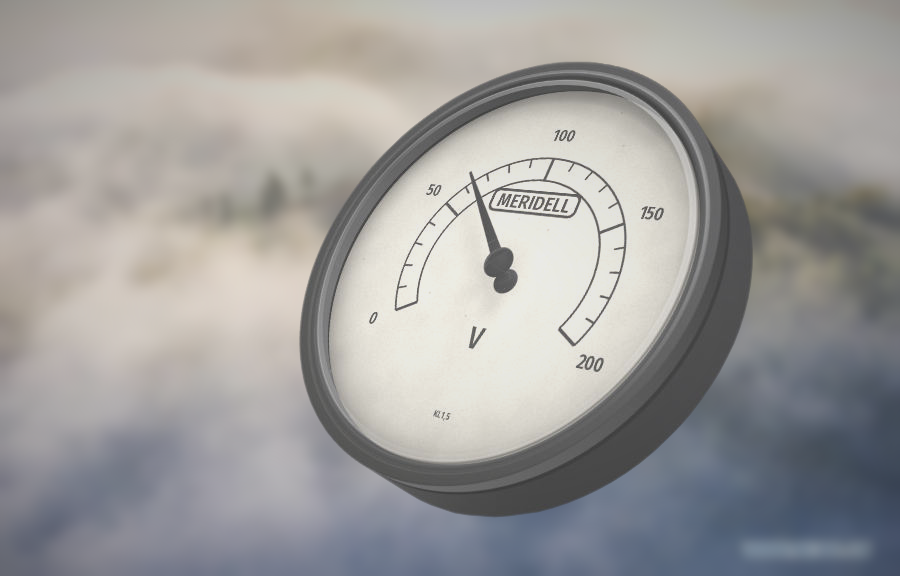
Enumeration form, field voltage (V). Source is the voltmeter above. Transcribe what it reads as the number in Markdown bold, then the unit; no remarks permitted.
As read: **65** V
